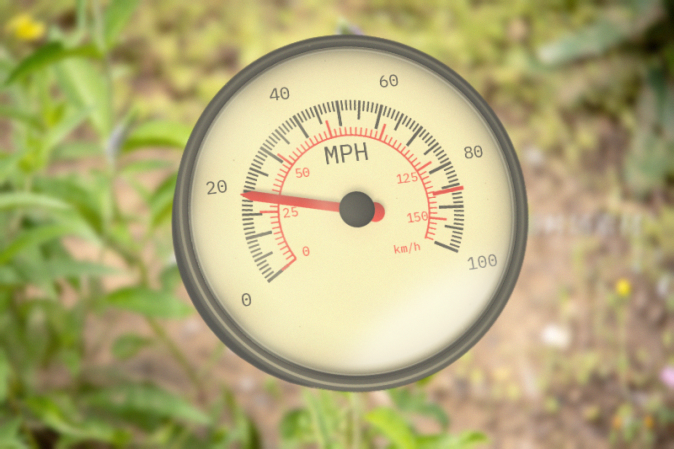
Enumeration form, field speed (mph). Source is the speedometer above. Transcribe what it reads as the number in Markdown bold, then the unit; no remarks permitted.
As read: **19** mph
